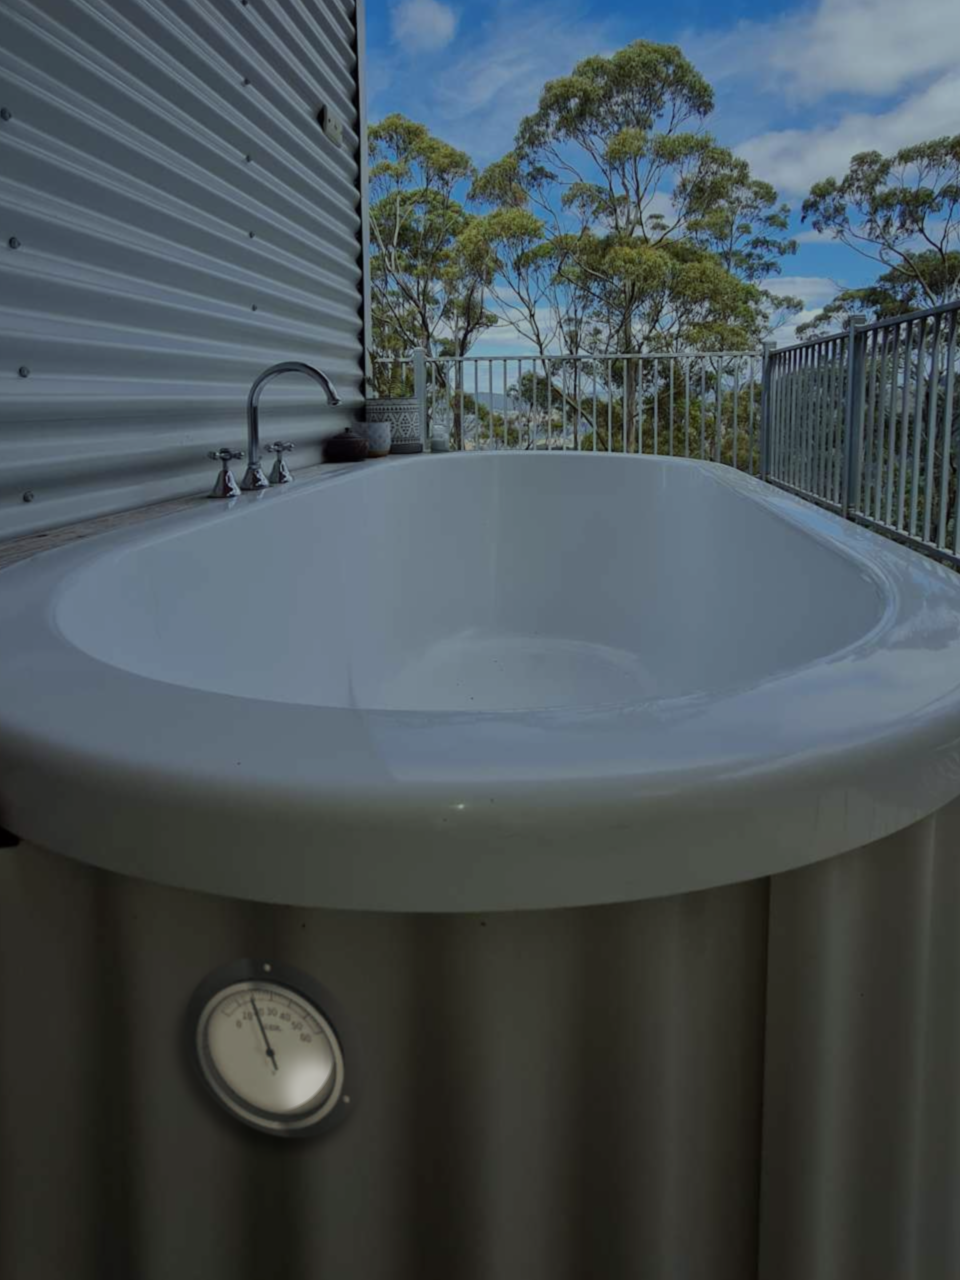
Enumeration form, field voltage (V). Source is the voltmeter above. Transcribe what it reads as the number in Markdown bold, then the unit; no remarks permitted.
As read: **20** V
